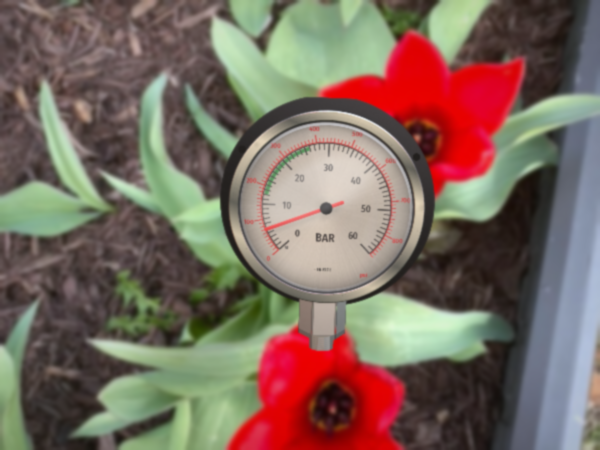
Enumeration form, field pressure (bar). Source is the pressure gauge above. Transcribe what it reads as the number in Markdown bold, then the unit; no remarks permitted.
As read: **5** bar
